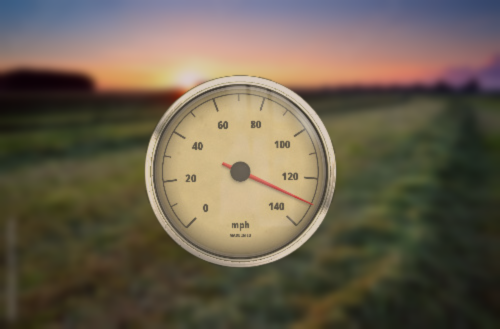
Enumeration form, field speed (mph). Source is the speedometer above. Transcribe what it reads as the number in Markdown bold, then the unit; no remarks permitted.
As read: **130** mph
